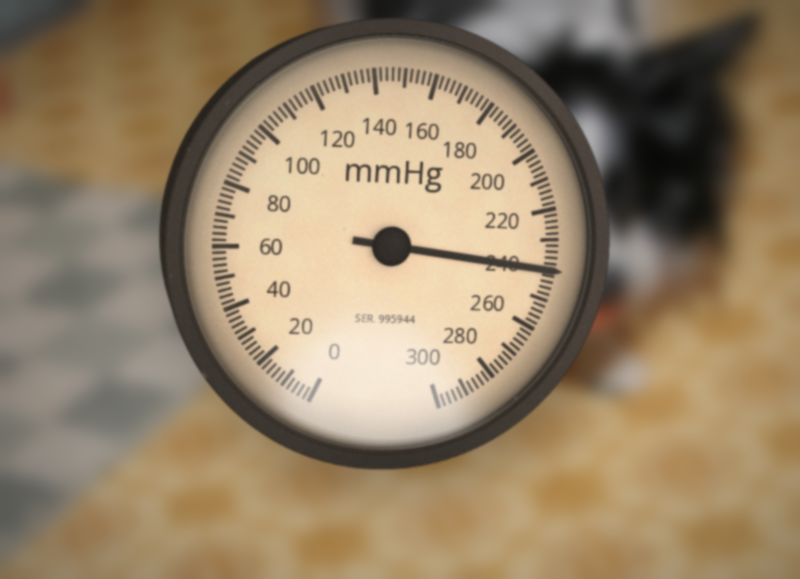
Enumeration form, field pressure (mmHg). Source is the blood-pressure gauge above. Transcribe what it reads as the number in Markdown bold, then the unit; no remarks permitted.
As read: **240** mmHg
